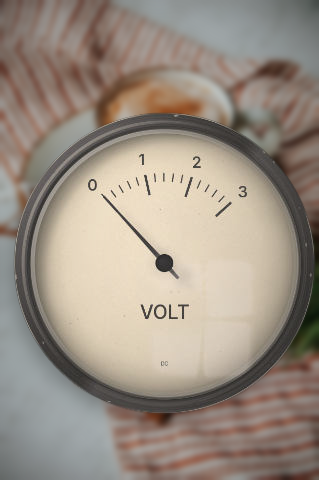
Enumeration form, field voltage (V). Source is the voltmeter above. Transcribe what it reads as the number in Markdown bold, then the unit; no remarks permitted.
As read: **0** V
